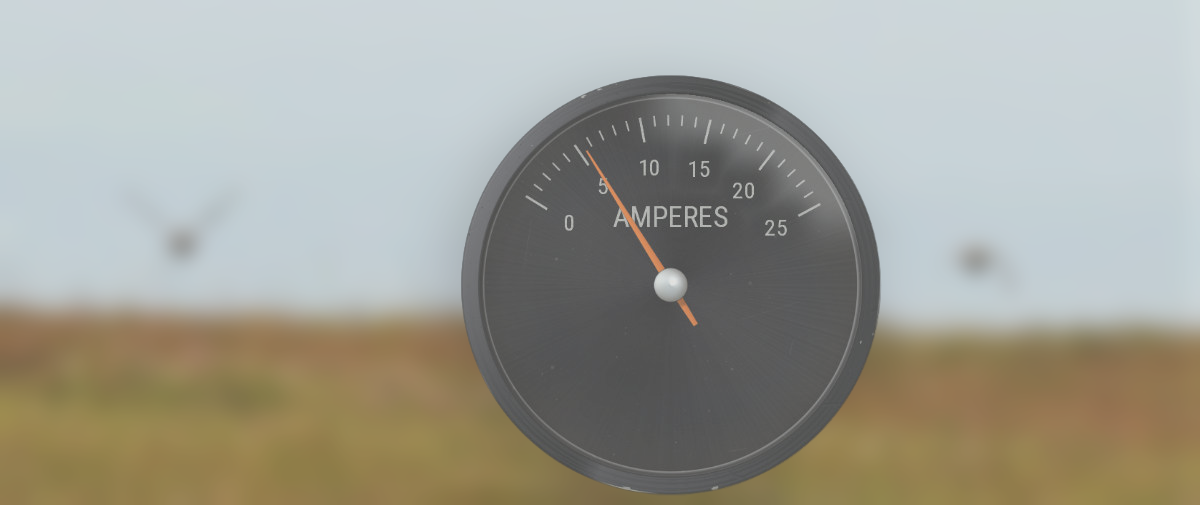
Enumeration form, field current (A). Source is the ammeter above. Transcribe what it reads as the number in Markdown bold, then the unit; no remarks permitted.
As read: **5.5** A
